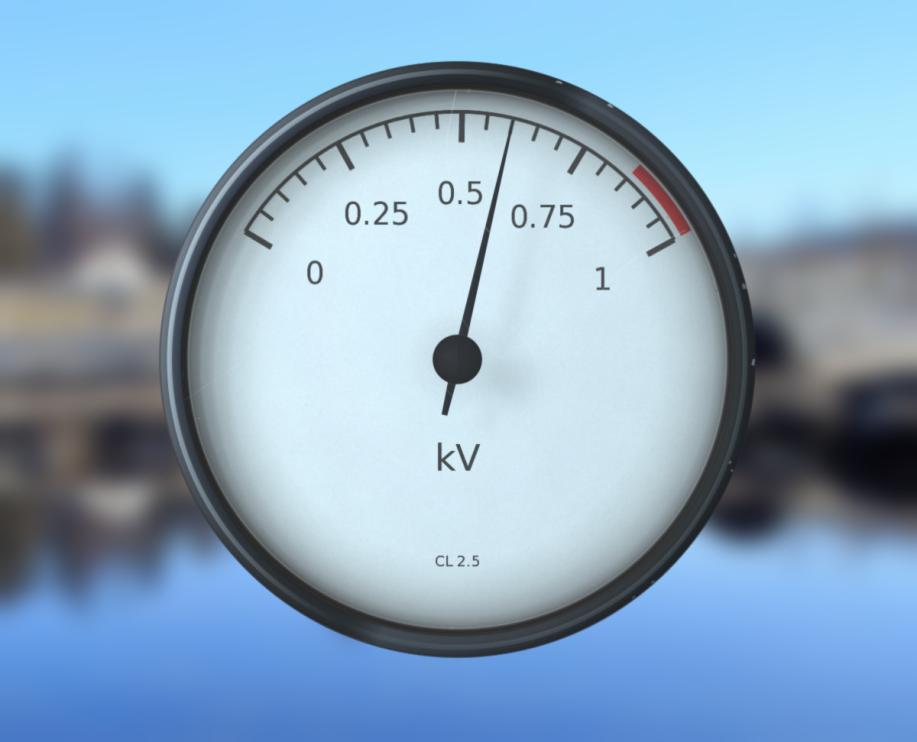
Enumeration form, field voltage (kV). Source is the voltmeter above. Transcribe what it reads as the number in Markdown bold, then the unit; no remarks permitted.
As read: **0.6** kV
